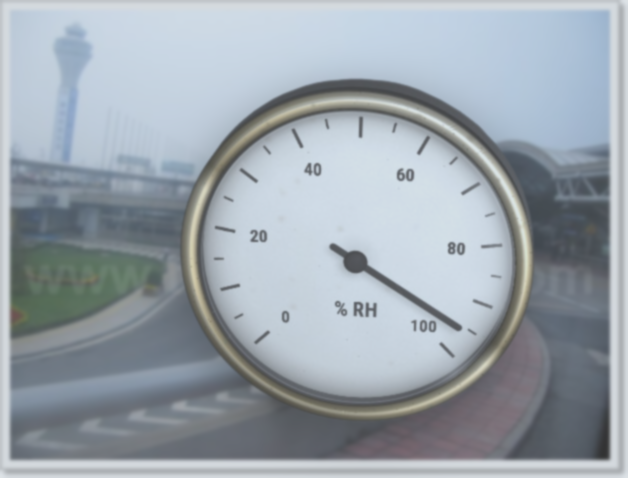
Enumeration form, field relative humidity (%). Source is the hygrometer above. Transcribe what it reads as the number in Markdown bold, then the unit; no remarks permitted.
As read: **95** %
